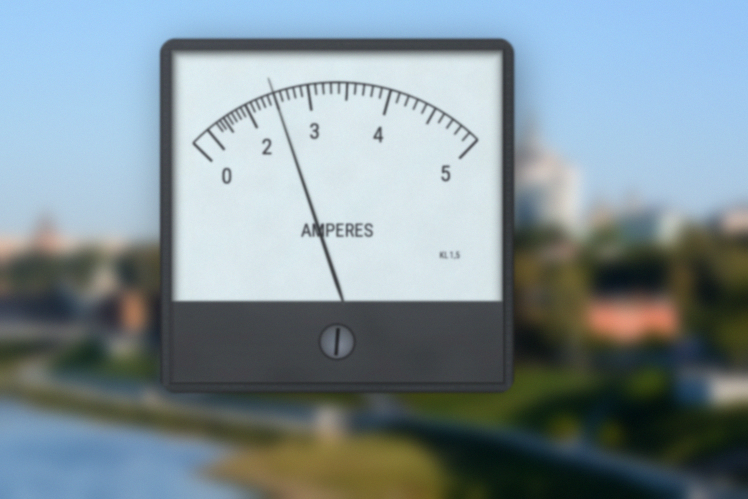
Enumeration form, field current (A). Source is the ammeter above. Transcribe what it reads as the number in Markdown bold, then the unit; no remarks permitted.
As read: **2.5** A
